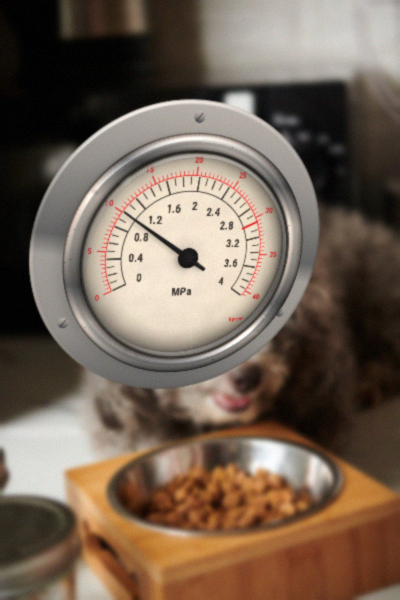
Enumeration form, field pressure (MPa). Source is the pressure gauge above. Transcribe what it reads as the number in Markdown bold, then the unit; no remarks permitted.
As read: **1** MPa
